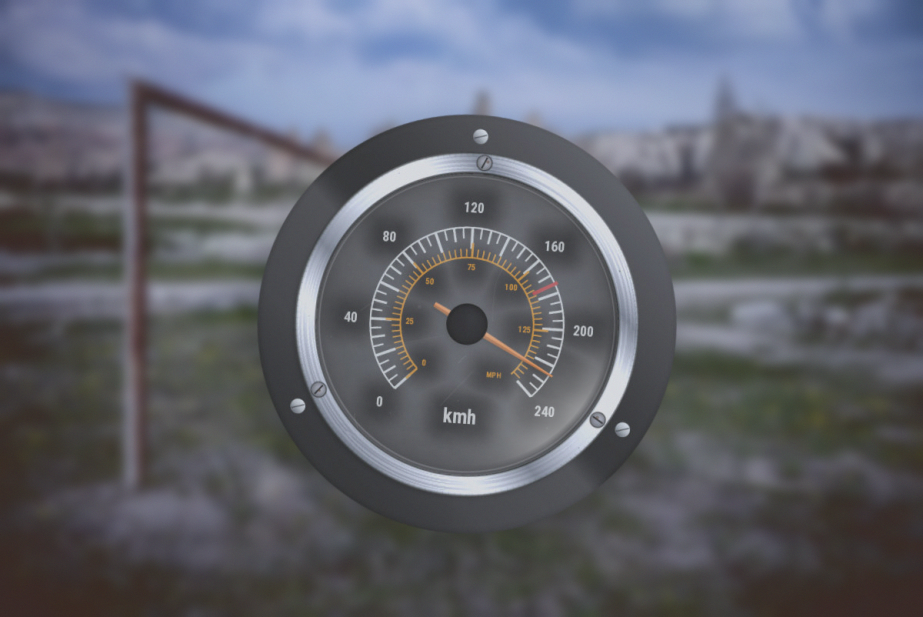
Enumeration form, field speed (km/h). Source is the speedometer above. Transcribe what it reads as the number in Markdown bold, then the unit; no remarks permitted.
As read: **225** km/h
